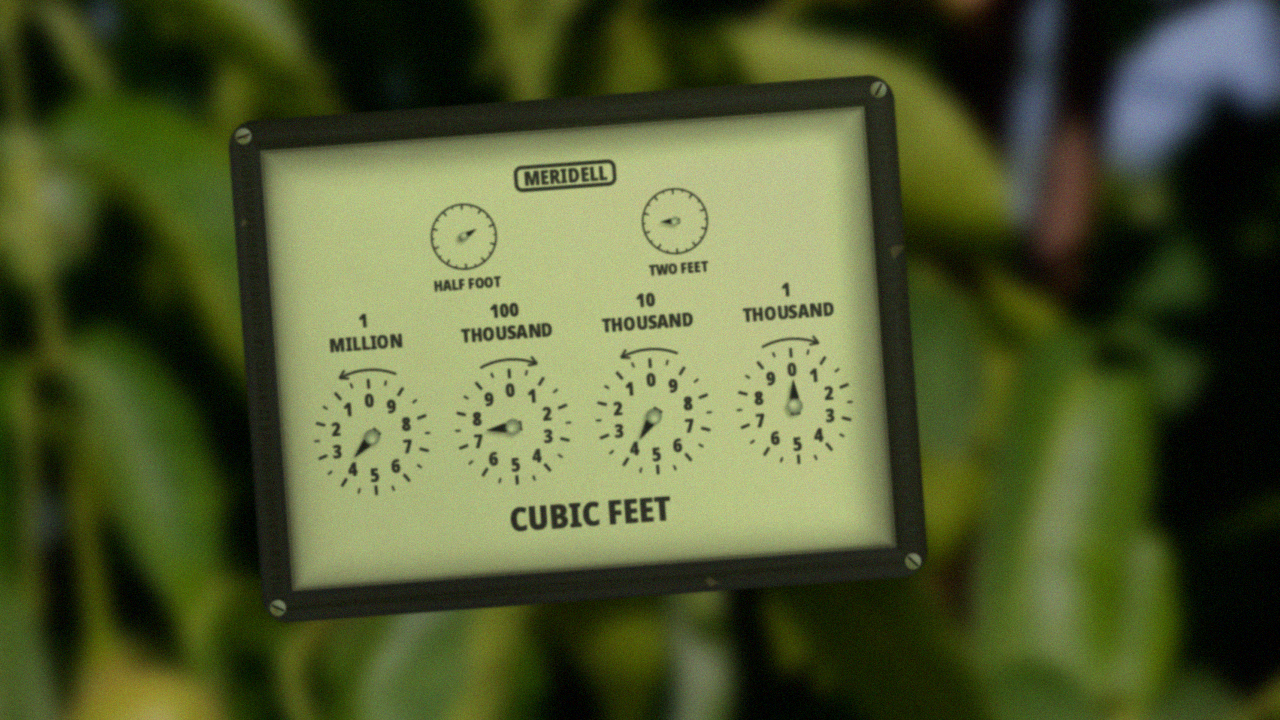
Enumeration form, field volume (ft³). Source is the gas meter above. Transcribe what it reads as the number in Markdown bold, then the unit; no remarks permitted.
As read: **374000** ft³
